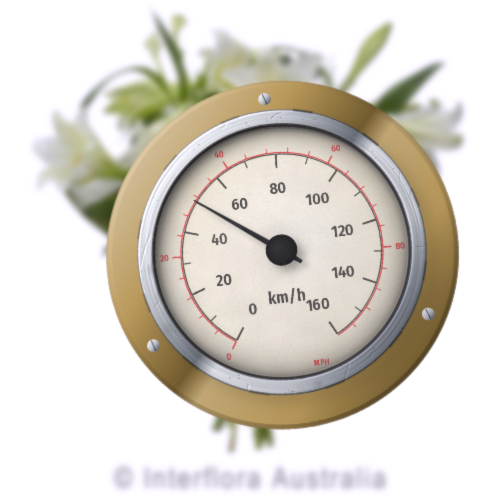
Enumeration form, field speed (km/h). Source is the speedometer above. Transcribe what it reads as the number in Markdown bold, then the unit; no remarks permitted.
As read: **50** km/h
